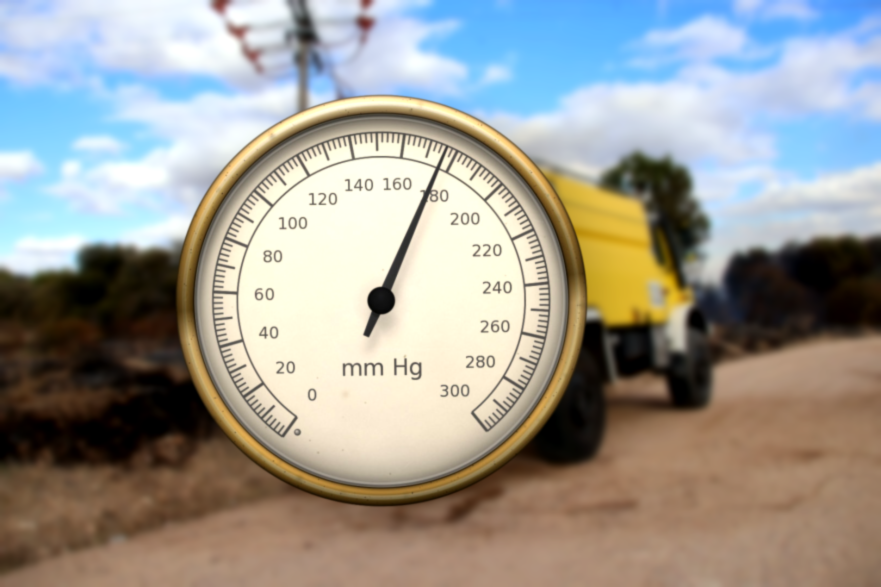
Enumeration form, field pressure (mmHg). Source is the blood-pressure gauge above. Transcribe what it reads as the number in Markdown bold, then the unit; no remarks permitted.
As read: **176** mmHg
